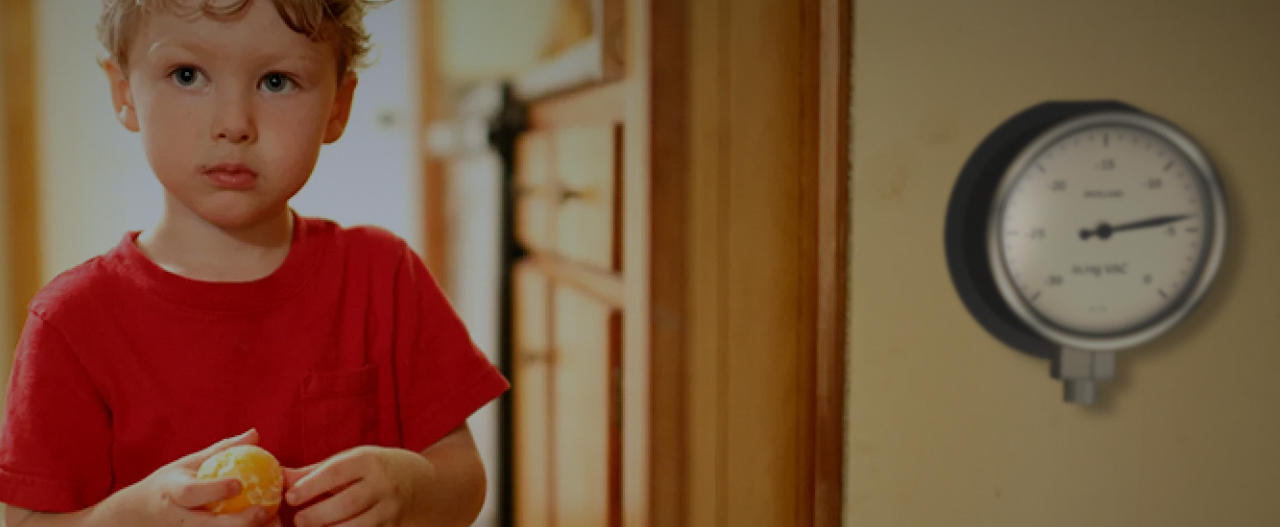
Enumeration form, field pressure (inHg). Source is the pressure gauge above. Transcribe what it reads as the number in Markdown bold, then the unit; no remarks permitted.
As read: **-6** inHg
